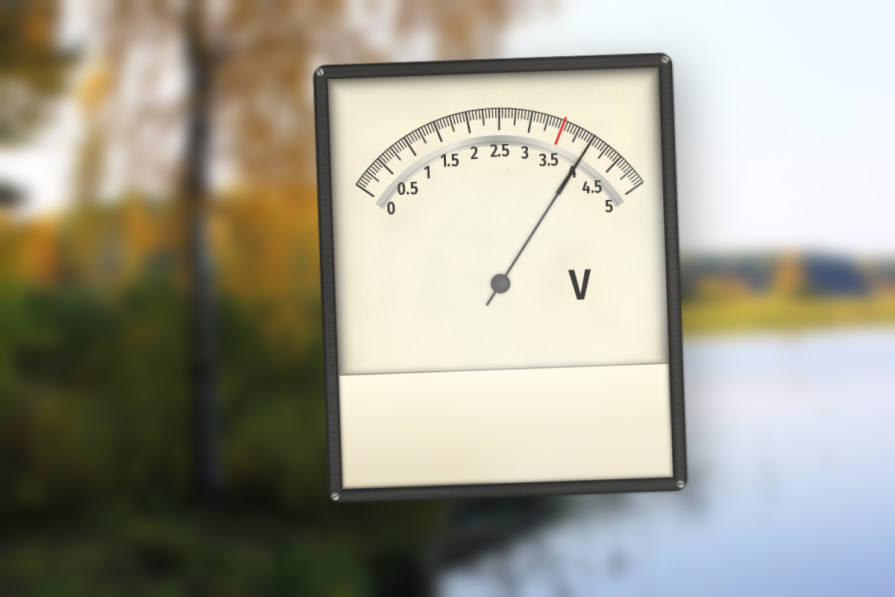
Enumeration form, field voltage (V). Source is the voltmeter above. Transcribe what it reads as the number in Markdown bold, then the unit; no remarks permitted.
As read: **4** V
